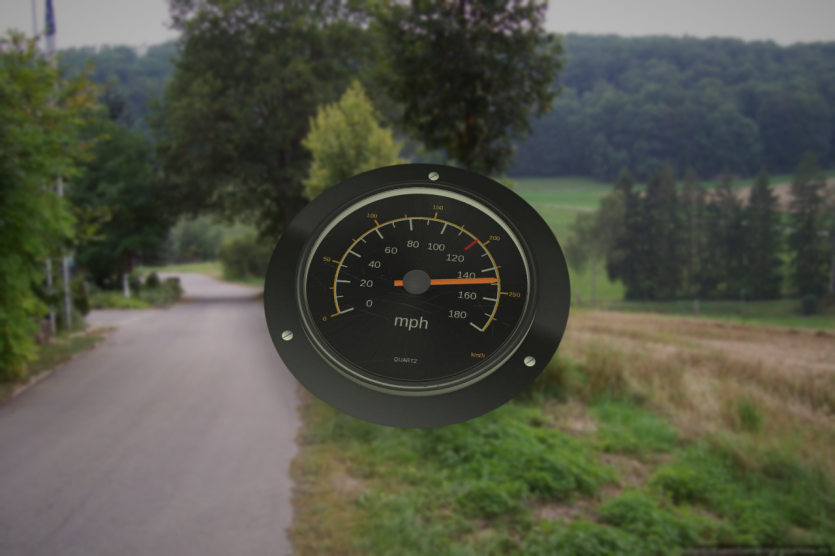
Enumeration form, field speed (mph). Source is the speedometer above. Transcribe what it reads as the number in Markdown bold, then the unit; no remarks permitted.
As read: **150** mph
